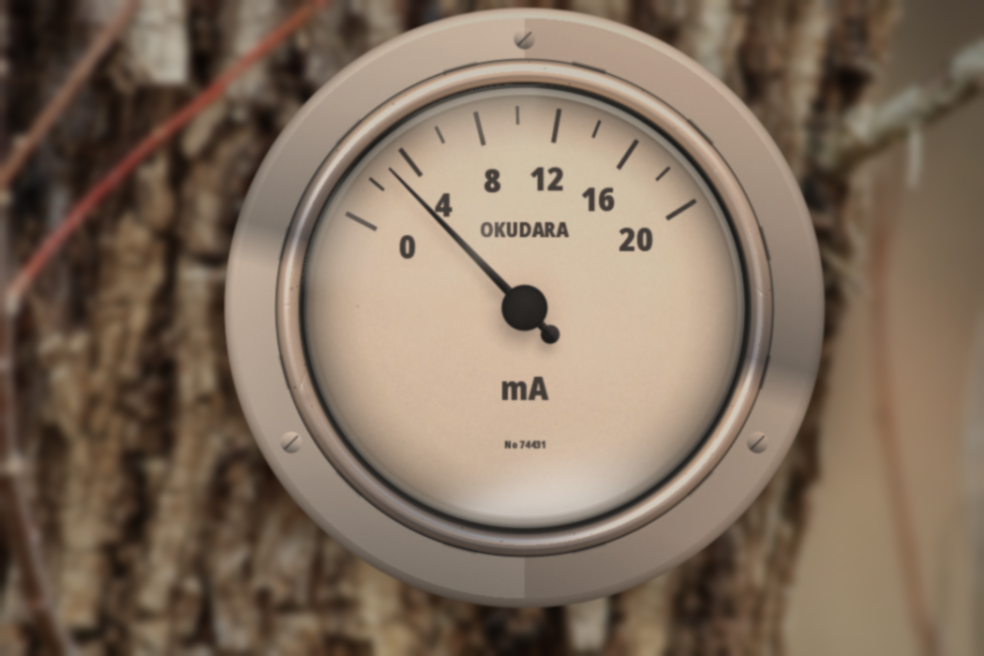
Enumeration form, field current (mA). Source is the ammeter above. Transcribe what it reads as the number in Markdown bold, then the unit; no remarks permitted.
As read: **3** mA
